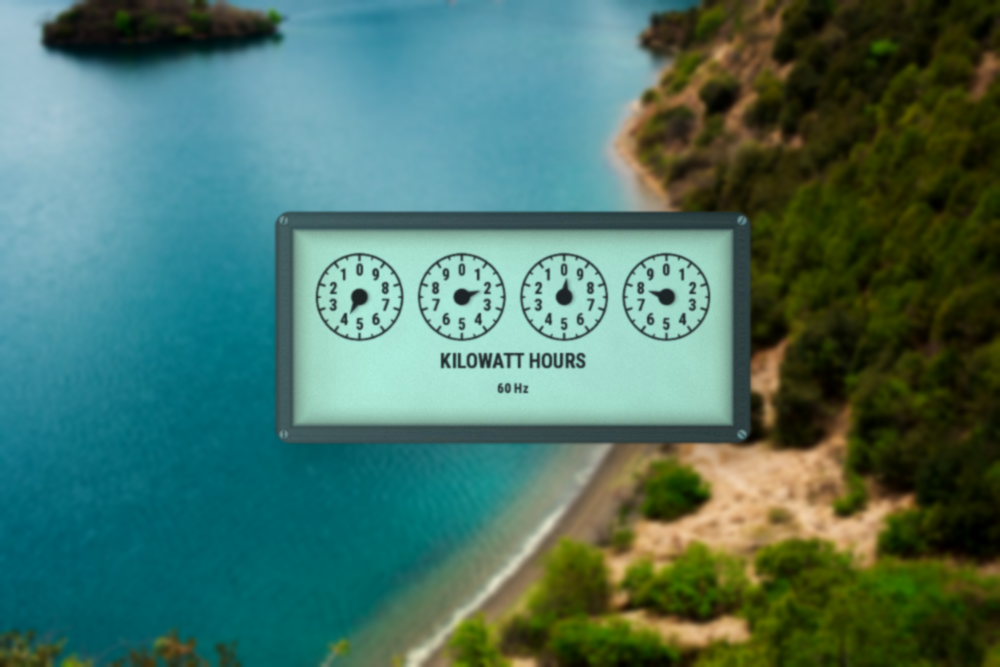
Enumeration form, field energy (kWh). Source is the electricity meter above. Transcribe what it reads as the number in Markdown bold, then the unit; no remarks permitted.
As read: **4198** kWh
